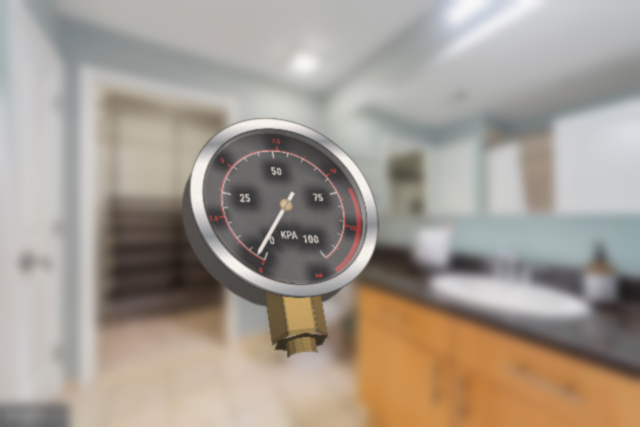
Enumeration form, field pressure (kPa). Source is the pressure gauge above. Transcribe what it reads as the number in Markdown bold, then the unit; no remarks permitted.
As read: **2.5** kPa
